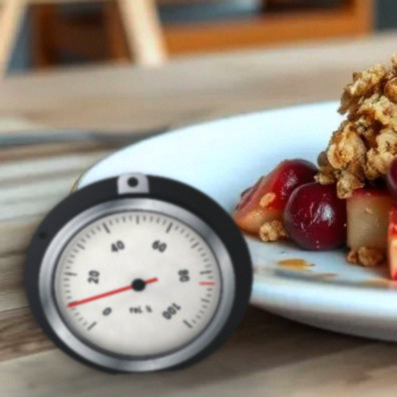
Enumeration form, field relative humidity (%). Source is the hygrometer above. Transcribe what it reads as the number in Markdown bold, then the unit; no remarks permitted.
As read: **10** %
